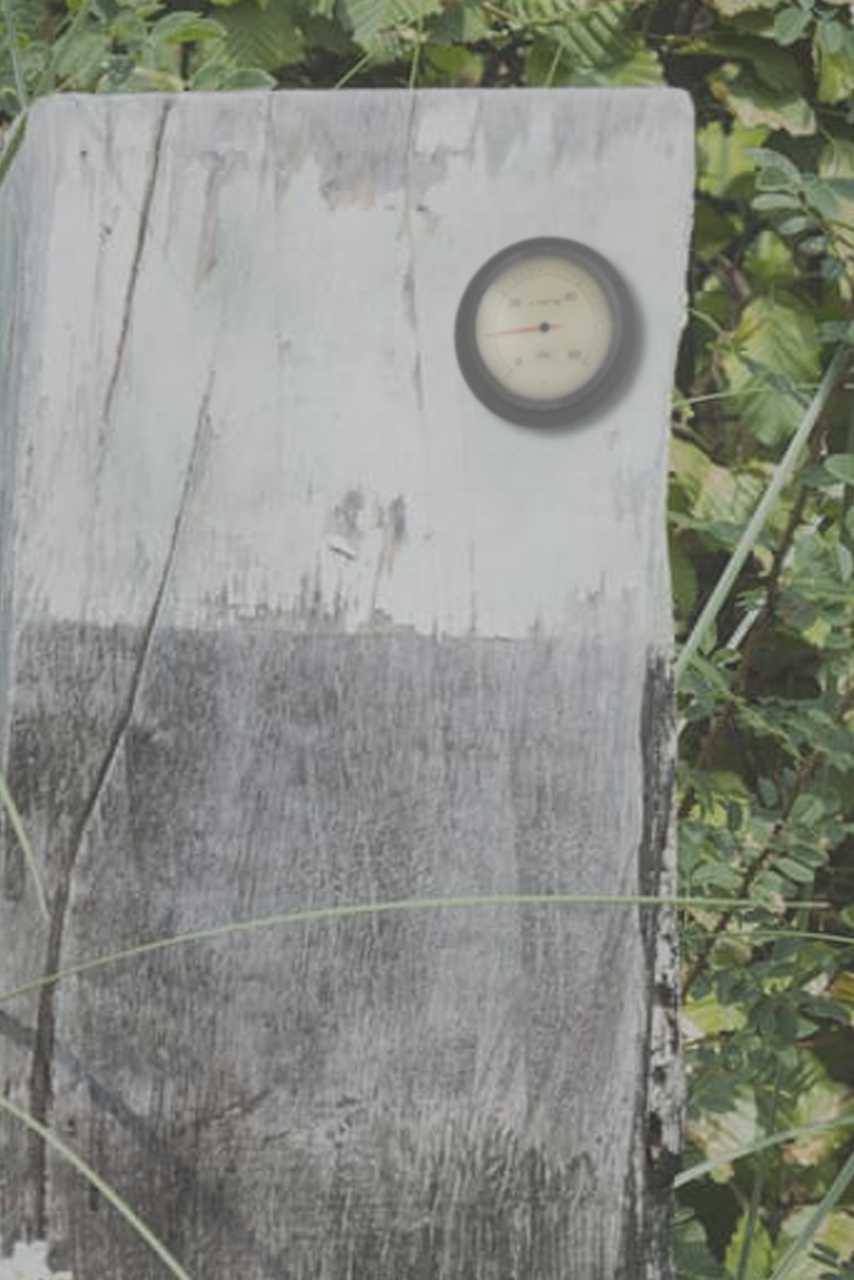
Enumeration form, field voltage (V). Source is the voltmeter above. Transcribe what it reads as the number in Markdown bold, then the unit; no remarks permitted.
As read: **10** V
